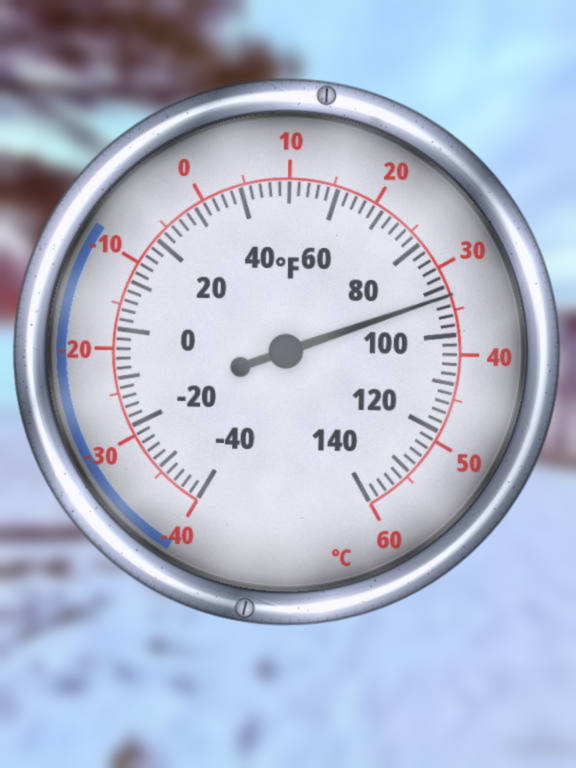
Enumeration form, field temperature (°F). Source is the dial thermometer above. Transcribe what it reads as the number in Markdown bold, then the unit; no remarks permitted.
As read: **92** °F
